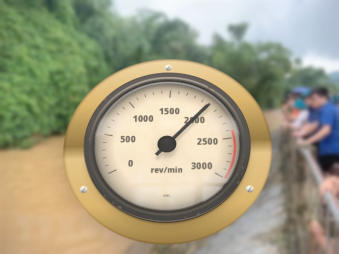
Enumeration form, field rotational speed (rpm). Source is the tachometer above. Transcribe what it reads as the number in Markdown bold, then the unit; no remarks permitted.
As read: **2000** rpm
